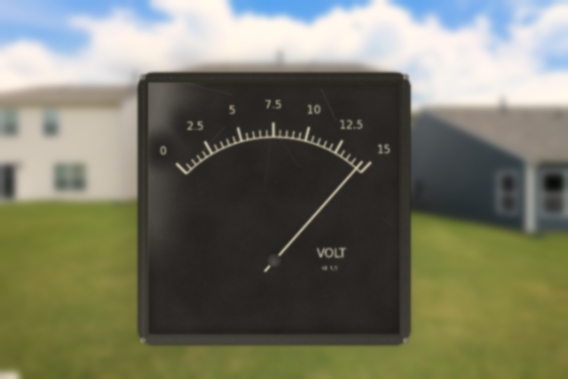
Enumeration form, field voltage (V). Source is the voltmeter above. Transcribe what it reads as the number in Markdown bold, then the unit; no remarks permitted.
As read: **14.5** V
